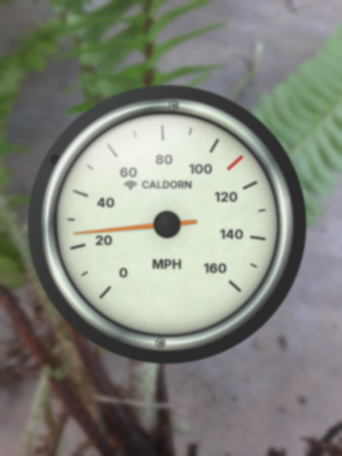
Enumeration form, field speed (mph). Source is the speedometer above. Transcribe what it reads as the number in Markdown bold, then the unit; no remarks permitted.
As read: **25** mph
